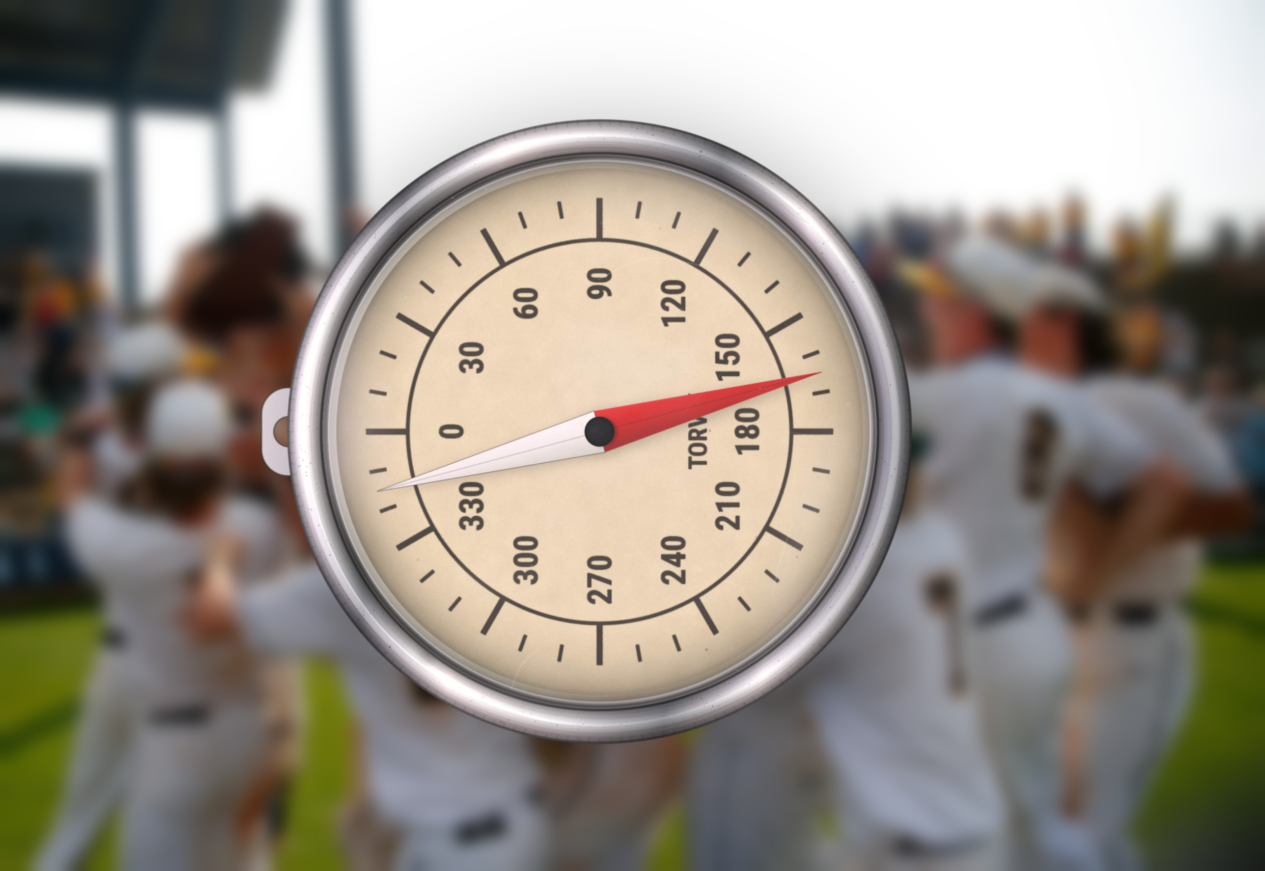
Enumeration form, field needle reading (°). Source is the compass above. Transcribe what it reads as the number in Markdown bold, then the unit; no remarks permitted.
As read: **165** °
